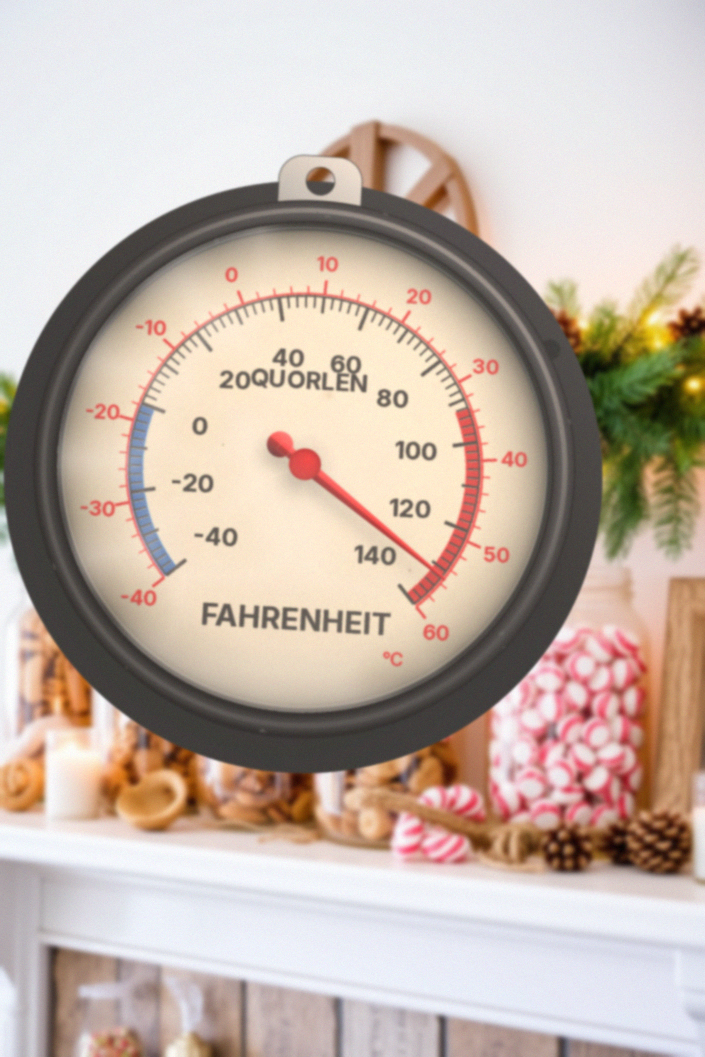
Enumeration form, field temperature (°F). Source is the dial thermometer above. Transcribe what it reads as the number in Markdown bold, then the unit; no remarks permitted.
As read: **132** °F
